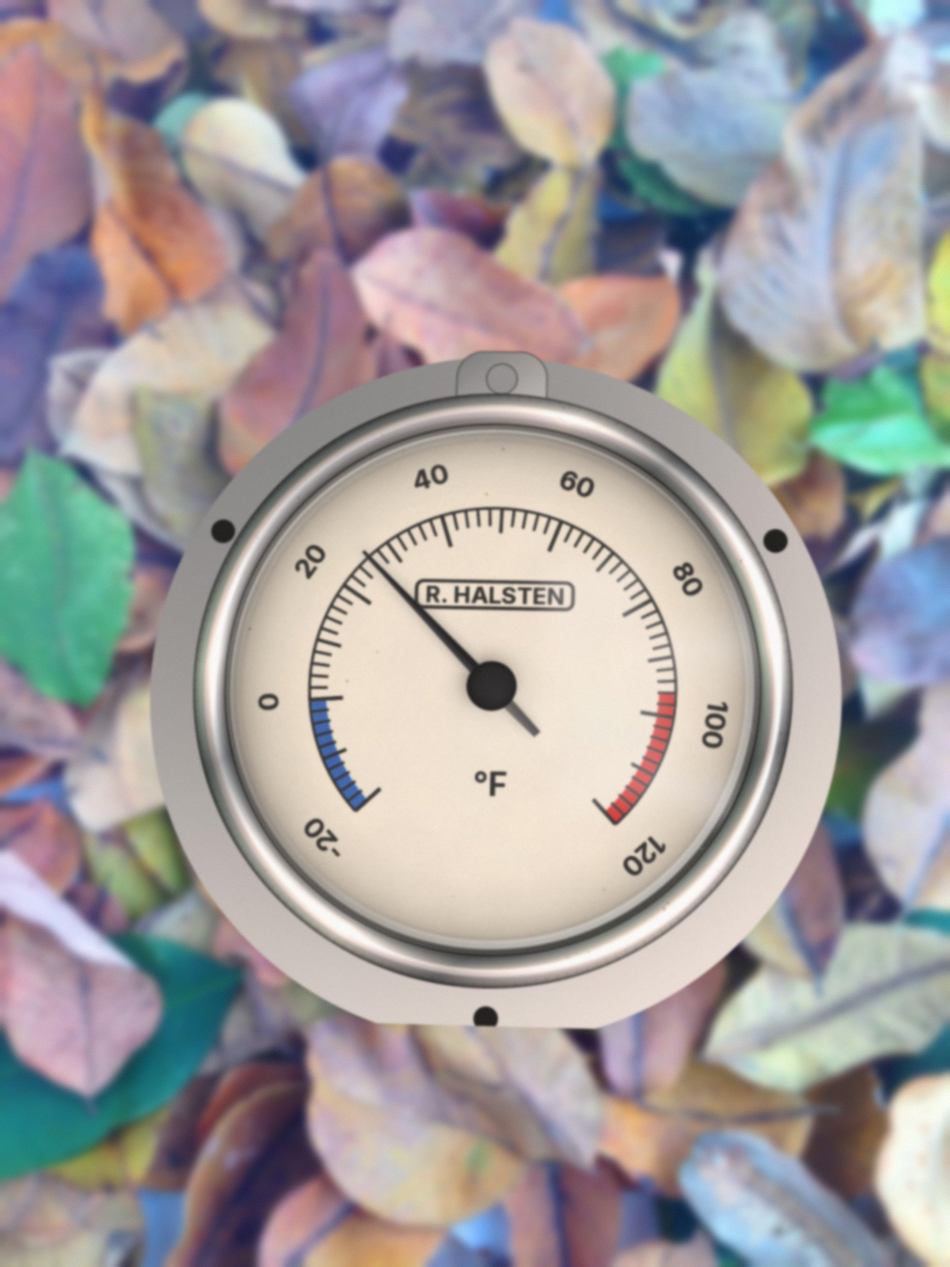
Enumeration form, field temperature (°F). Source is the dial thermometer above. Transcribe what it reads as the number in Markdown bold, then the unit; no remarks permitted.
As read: **26** °F
